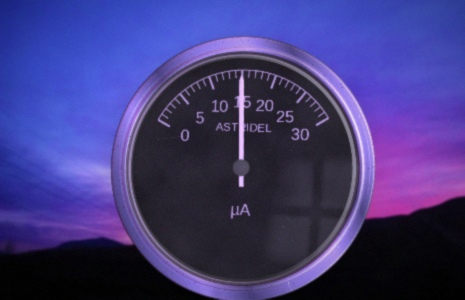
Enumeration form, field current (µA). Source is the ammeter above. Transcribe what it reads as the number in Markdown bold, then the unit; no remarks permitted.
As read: **15** µA
